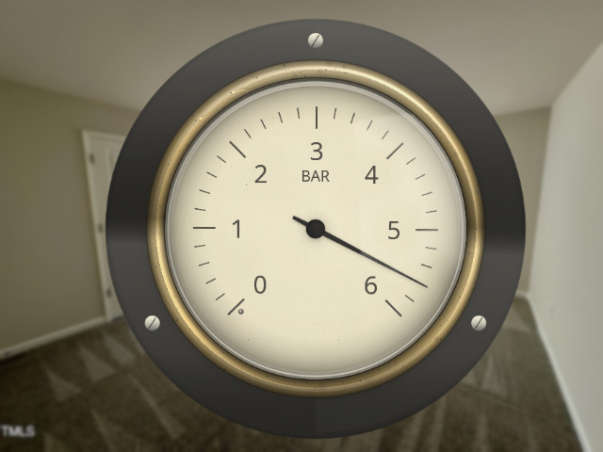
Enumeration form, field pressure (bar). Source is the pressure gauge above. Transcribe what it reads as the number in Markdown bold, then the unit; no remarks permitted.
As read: **5.6** bar
